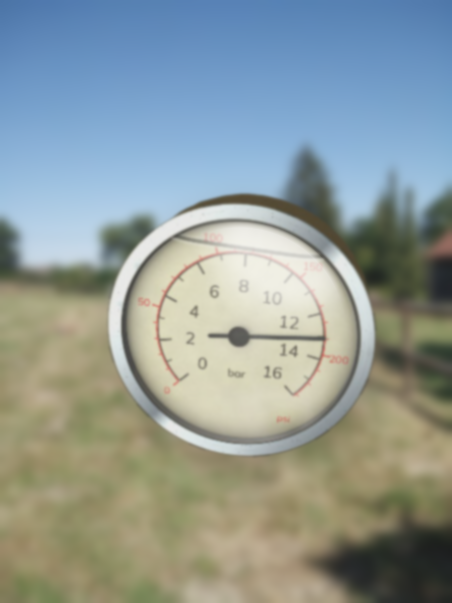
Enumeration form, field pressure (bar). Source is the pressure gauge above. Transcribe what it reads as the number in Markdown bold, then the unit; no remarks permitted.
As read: **13** bar
